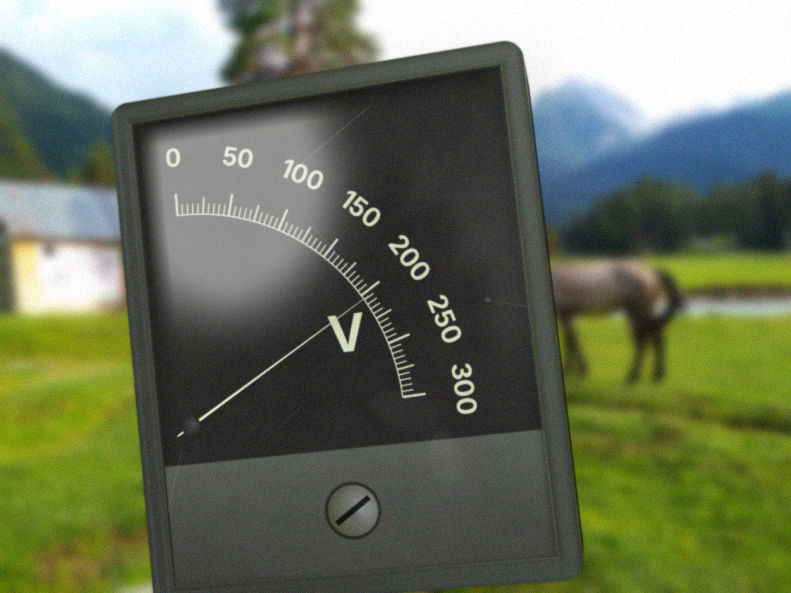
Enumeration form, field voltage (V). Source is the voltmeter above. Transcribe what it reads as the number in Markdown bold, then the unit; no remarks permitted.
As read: **205** V
